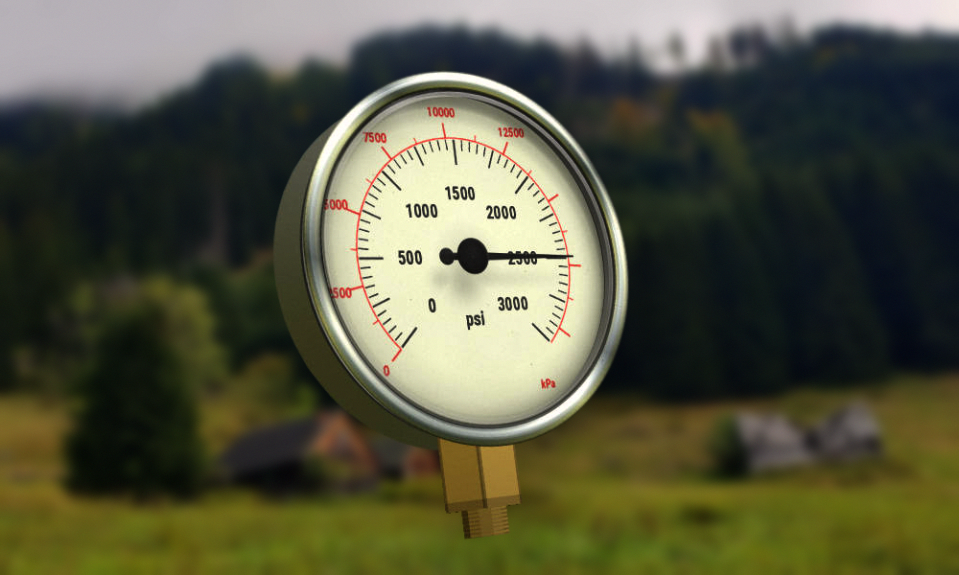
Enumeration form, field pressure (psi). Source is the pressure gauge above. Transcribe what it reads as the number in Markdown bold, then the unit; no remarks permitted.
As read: **2500** psi
